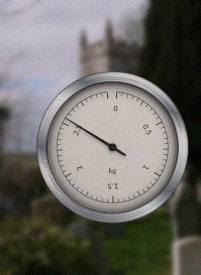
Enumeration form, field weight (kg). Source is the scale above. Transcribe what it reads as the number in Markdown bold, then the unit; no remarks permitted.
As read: **2.55** kg
